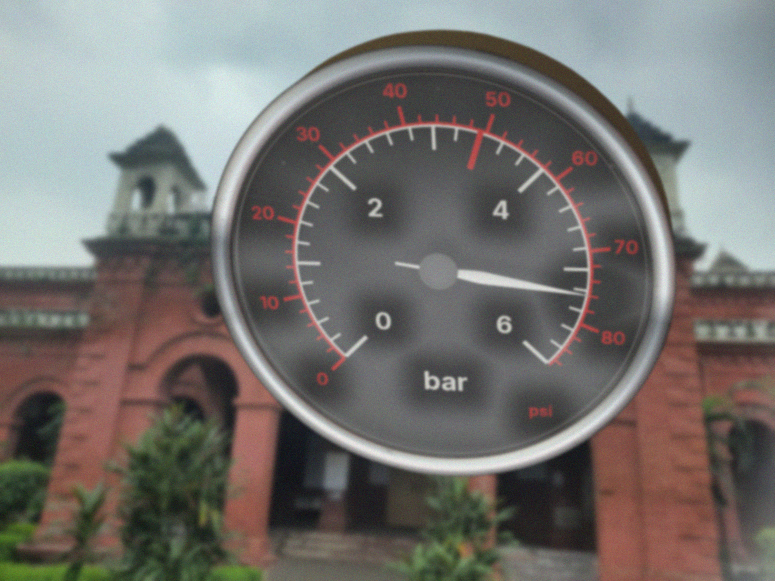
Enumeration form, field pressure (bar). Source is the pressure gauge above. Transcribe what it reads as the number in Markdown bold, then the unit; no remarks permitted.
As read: **5.2** bar
